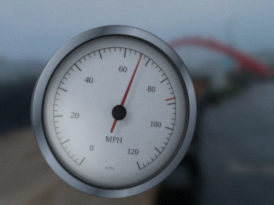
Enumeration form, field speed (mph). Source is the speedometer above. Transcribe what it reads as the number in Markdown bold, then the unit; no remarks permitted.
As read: **66** mph
